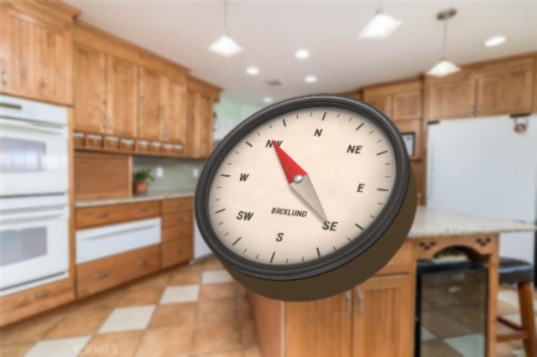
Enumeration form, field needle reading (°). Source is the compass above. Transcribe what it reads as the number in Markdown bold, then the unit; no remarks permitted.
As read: **315** °
